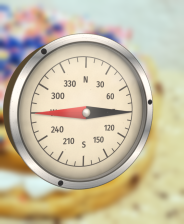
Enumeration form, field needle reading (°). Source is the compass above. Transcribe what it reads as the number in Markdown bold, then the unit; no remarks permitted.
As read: **270** °
